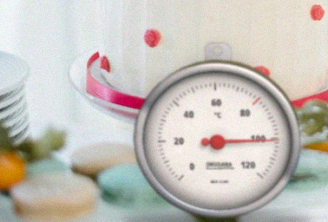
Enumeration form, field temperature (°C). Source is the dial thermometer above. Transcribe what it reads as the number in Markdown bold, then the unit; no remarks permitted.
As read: **100** °C
